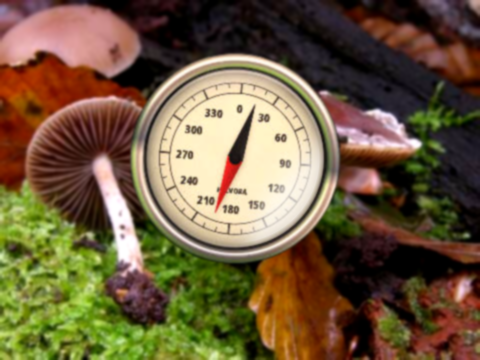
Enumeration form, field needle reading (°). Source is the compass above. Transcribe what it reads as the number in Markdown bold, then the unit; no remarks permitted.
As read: **195** °
